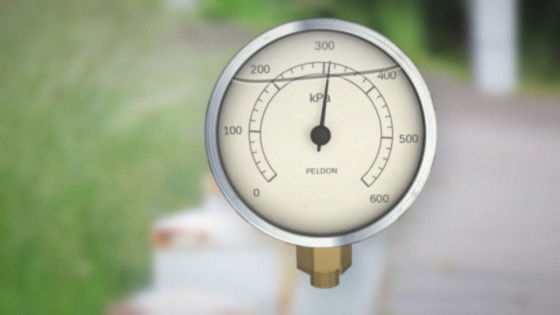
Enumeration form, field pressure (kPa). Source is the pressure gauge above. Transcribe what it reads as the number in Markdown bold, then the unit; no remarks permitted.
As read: **310** kPa
